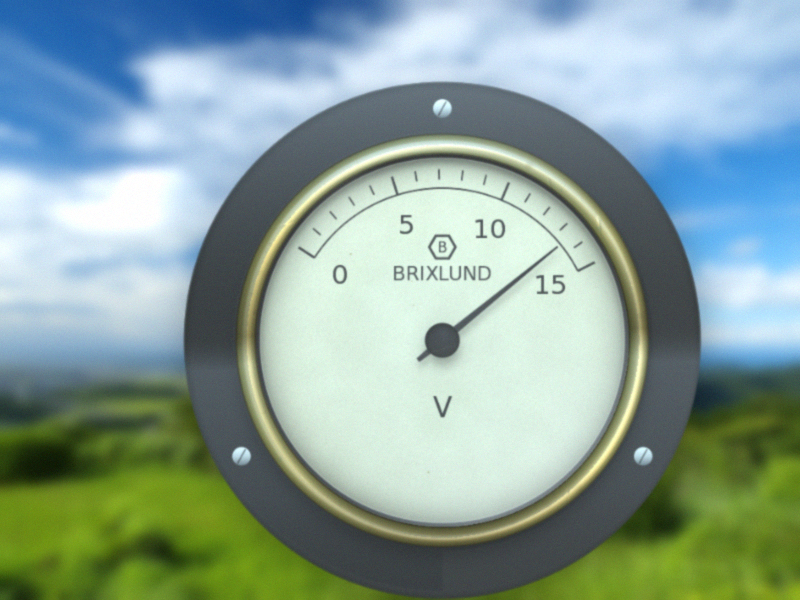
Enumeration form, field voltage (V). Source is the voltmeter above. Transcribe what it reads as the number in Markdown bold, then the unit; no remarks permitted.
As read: **13.5** V
